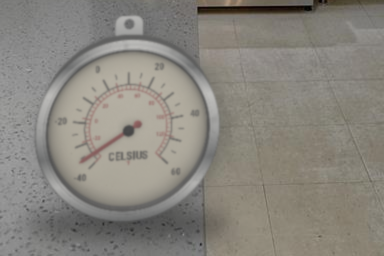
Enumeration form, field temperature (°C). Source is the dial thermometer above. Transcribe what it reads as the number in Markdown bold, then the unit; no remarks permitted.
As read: **-35** °C
